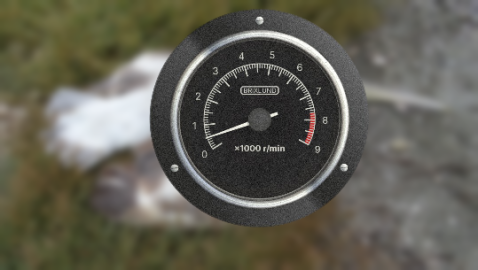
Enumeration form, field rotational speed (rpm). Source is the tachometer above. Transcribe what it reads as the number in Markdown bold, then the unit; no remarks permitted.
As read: **500** rpm
